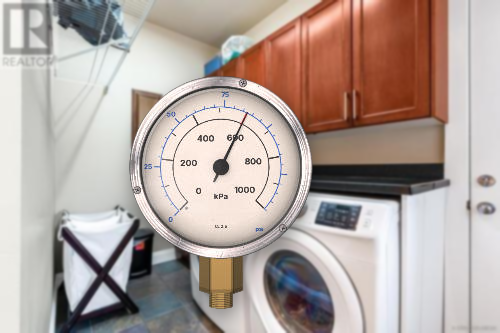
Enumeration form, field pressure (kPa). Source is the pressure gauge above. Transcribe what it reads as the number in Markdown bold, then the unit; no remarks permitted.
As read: **600** kPa
